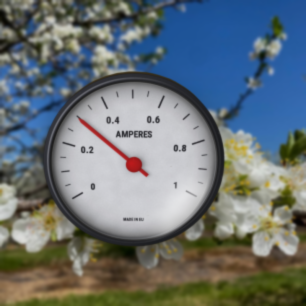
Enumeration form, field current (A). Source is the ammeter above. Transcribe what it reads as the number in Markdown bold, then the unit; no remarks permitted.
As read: **0.3** A
